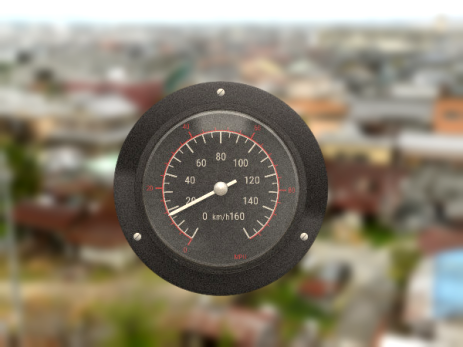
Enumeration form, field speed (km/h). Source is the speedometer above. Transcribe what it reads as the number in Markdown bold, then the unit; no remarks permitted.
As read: **17.5** km/h
